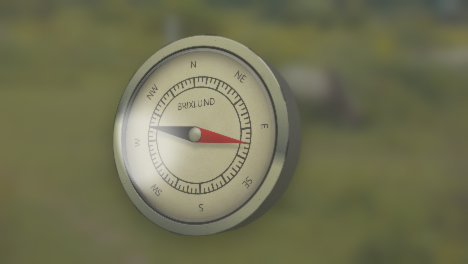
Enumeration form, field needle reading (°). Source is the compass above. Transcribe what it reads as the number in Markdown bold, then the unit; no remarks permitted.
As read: **105** °
